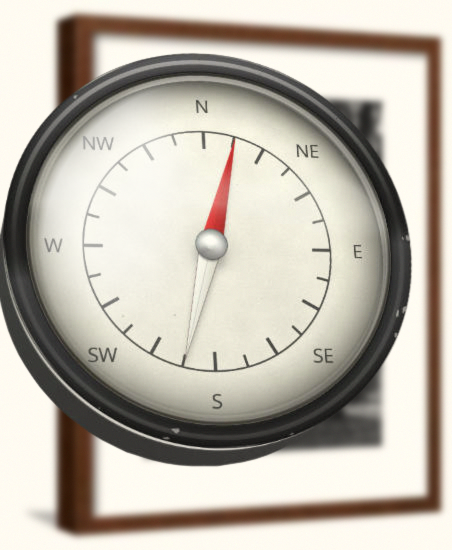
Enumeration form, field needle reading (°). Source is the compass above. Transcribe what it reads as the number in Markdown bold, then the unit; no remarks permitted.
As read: **15** °
